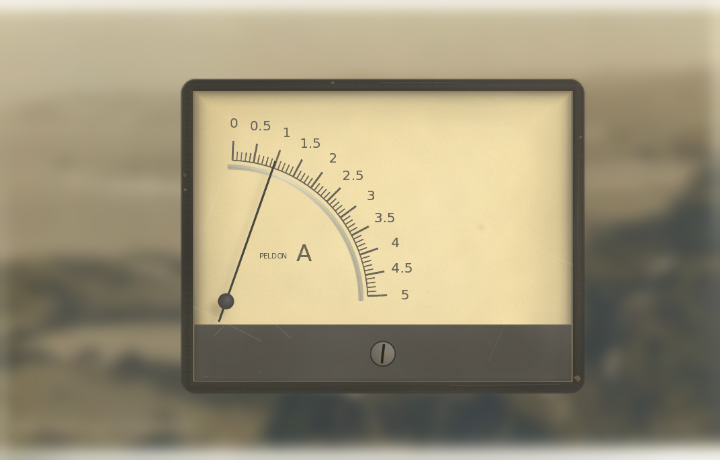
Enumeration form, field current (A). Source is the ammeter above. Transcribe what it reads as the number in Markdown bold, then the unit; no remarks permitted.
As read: **1** A
